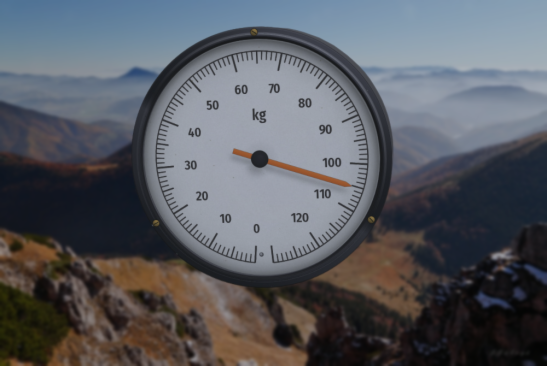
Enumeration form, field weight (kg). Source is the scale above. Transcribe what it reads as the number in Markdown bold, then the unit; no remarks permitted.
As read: **105** kg
